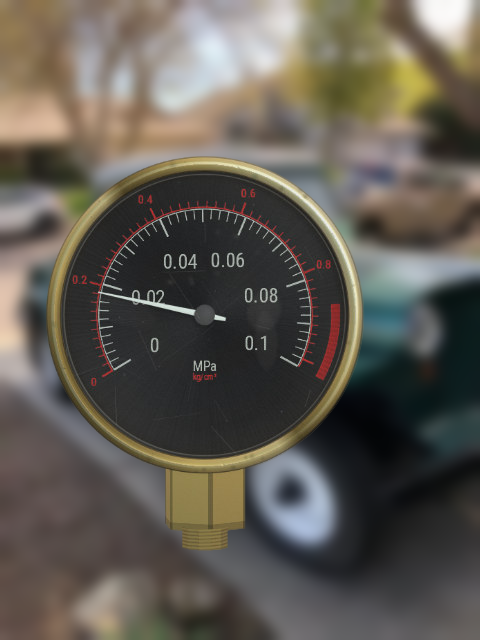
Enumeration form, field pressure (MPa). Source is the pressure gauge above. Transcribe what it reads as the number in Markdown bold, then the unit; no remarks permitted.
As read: **0.018** MPa
